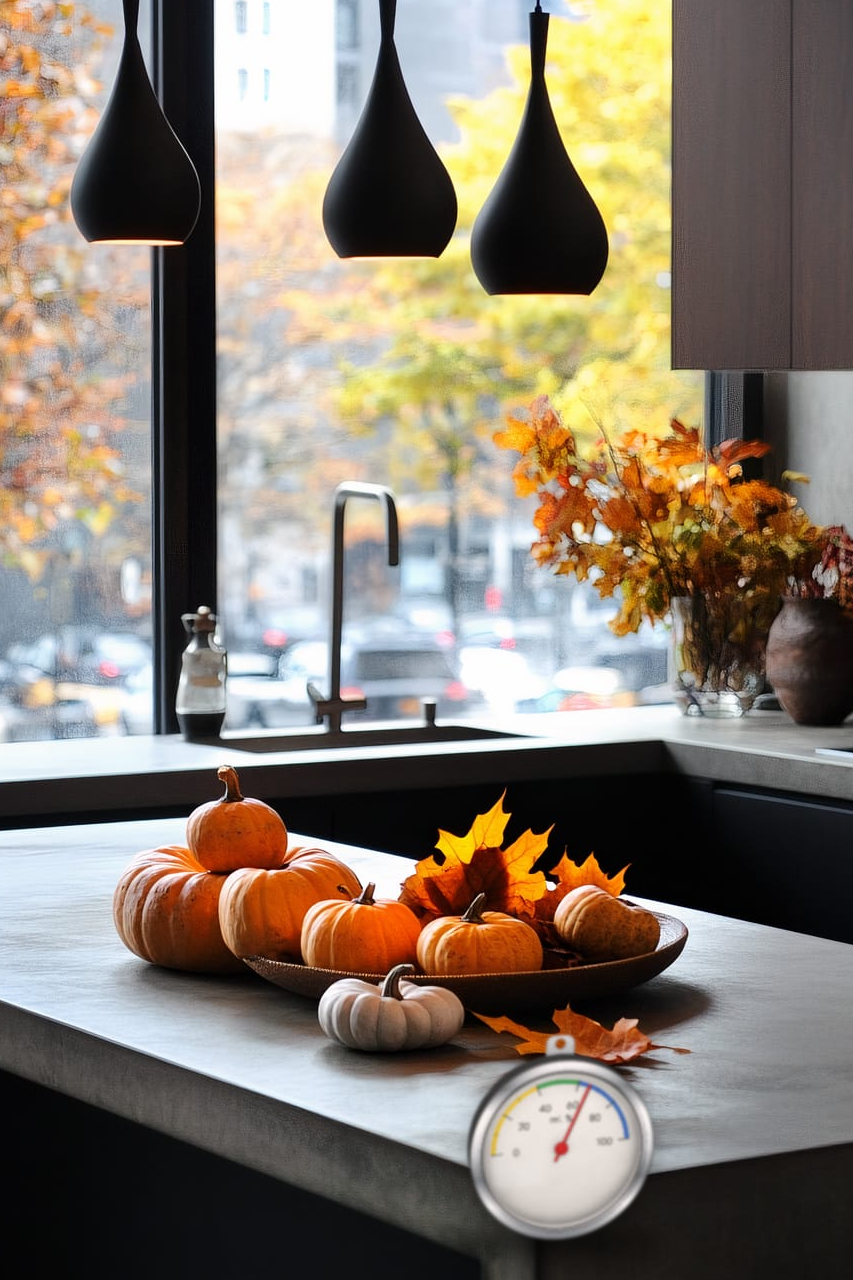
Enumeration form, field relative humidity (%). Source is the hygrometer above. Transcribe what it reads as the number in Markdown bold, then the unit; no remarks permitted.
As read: **65** %
